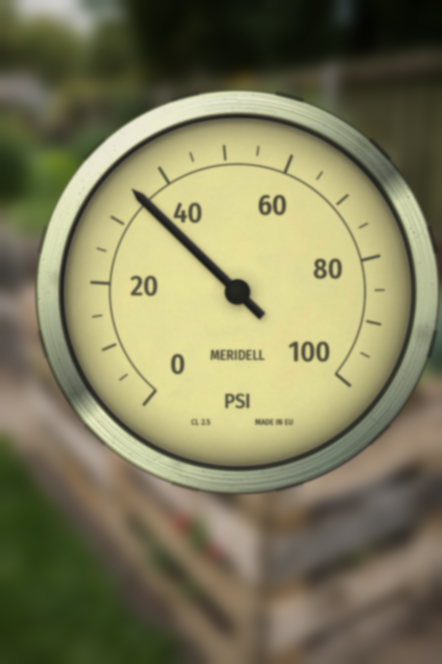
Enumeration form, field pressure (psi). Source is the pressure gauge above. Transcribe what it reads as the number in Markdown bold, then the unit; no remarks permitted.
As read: **35** psi
